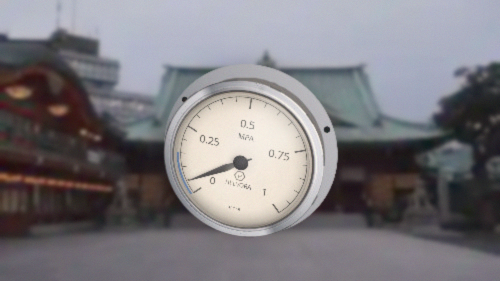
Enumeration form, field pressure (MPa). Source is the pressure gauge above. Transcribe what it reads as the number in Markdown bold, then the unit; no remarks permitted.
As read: **0.05** MPa
